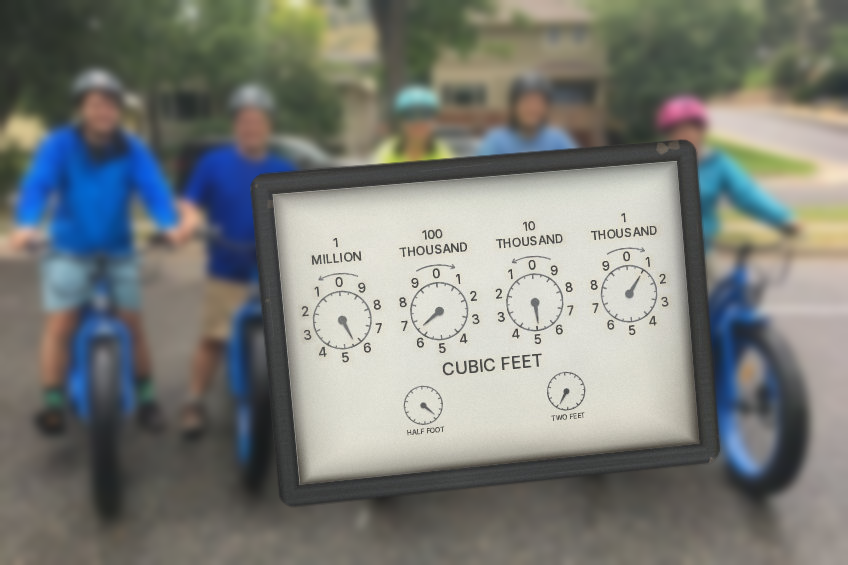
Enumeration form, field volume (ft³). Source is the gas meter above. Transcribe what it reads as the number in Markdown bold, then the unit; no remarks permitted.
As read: **565100** ft³
